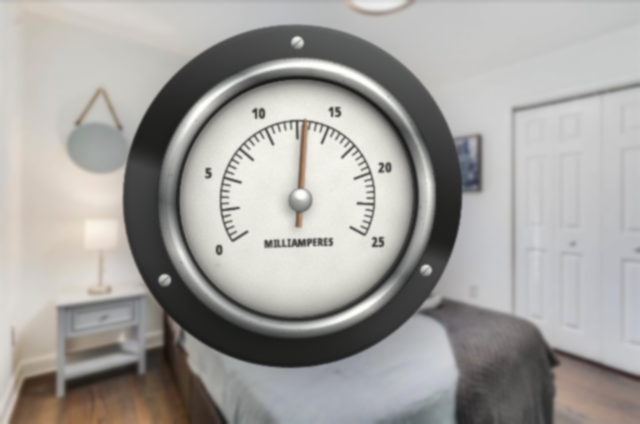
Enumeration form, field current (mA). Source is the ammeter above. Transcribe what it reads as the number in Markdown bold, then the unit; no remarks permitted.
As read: **13** mA
